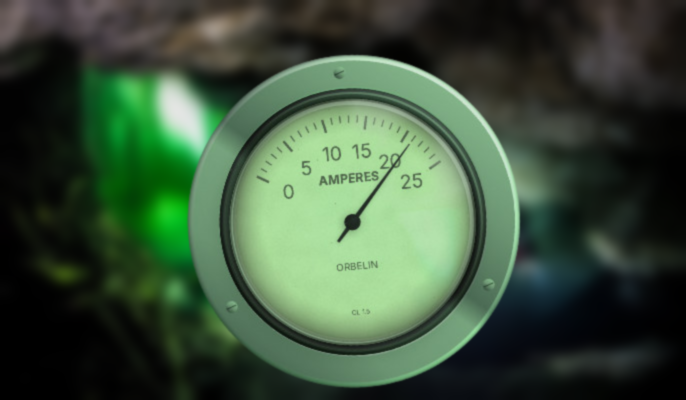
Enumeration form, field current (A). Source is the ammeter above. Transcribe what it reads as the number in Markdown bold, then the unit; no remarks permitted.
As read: **21** A
